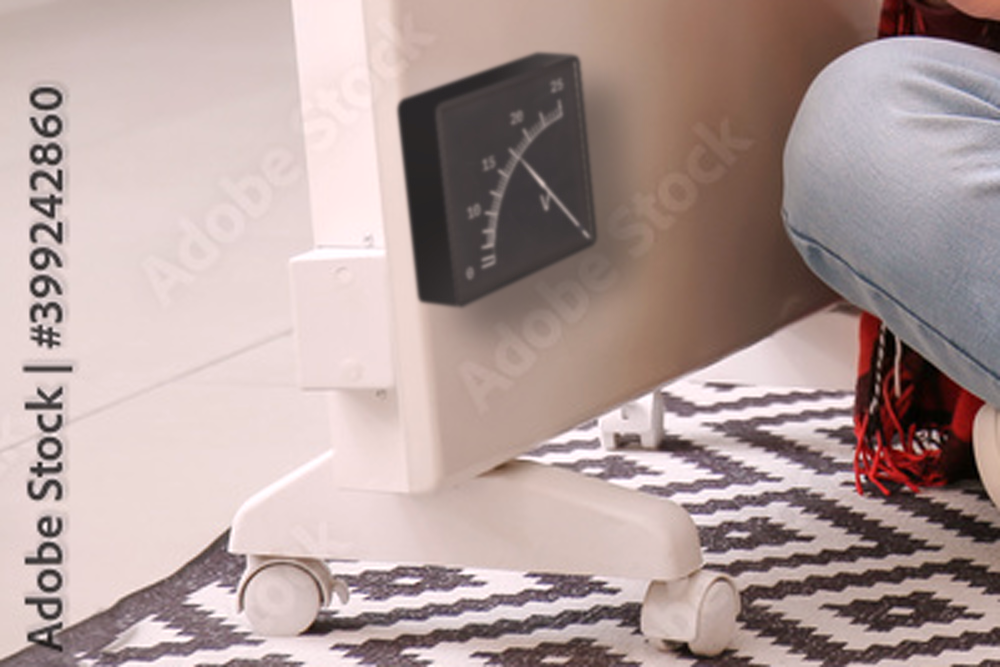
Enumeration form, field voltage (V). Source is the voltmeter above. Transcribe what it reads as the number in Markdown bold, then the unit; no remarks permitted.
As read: **17.5** V
